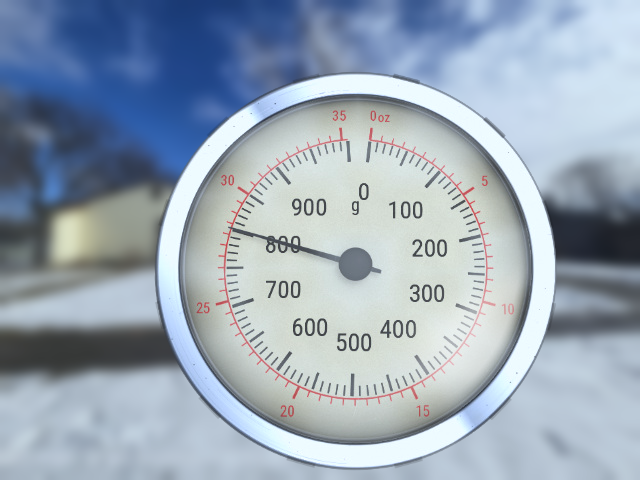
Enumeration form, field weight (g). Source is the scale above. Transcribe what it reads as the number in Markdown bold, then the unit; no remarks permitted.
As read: **800** g
